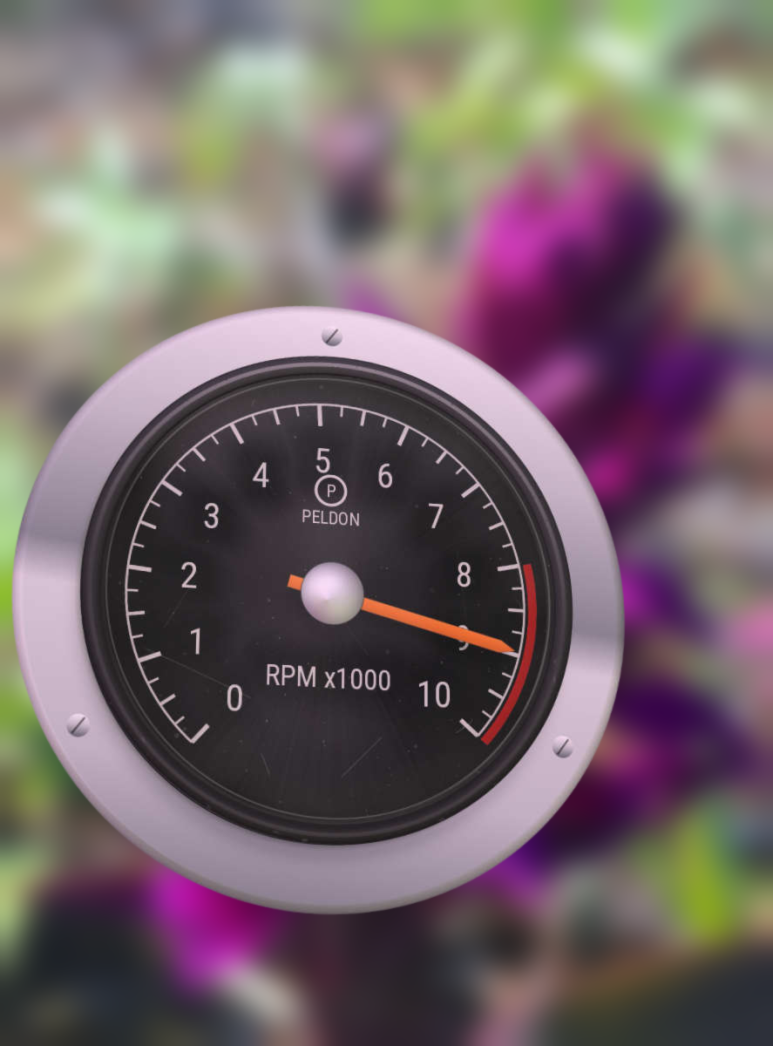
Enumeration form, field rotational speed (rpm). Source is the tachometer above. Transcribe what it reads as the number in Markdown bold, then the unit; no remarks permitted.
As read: **9000** rpm
